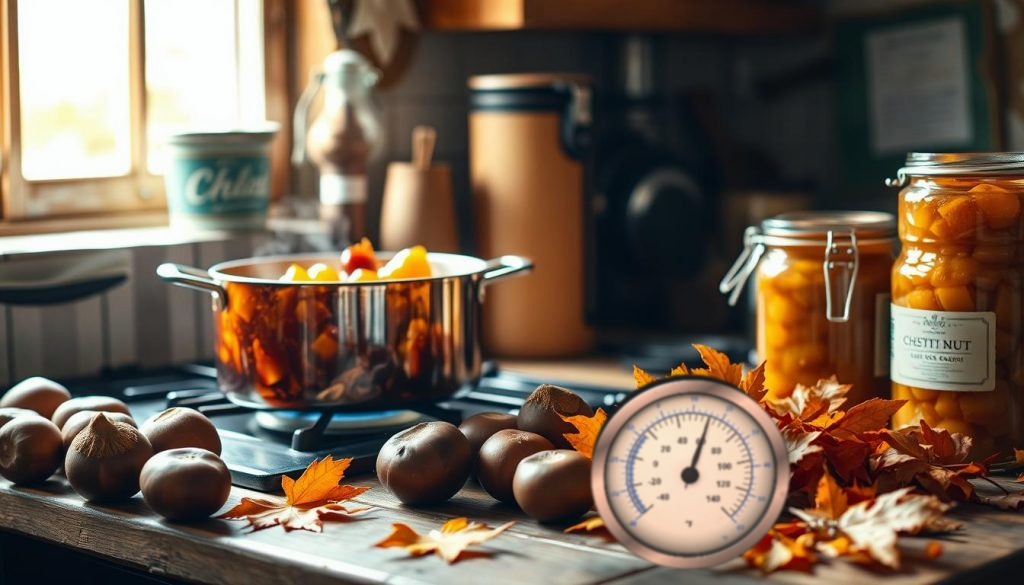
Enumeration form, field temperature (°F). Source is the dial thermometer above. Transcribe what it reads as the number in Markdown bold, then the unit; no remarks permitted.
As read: **60** °F
